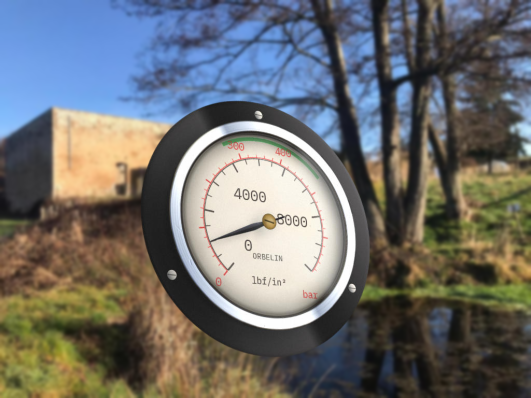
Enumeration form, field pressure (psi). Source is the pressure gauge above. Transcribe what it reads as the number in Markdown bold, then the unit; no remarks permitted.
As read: **1000** psi
